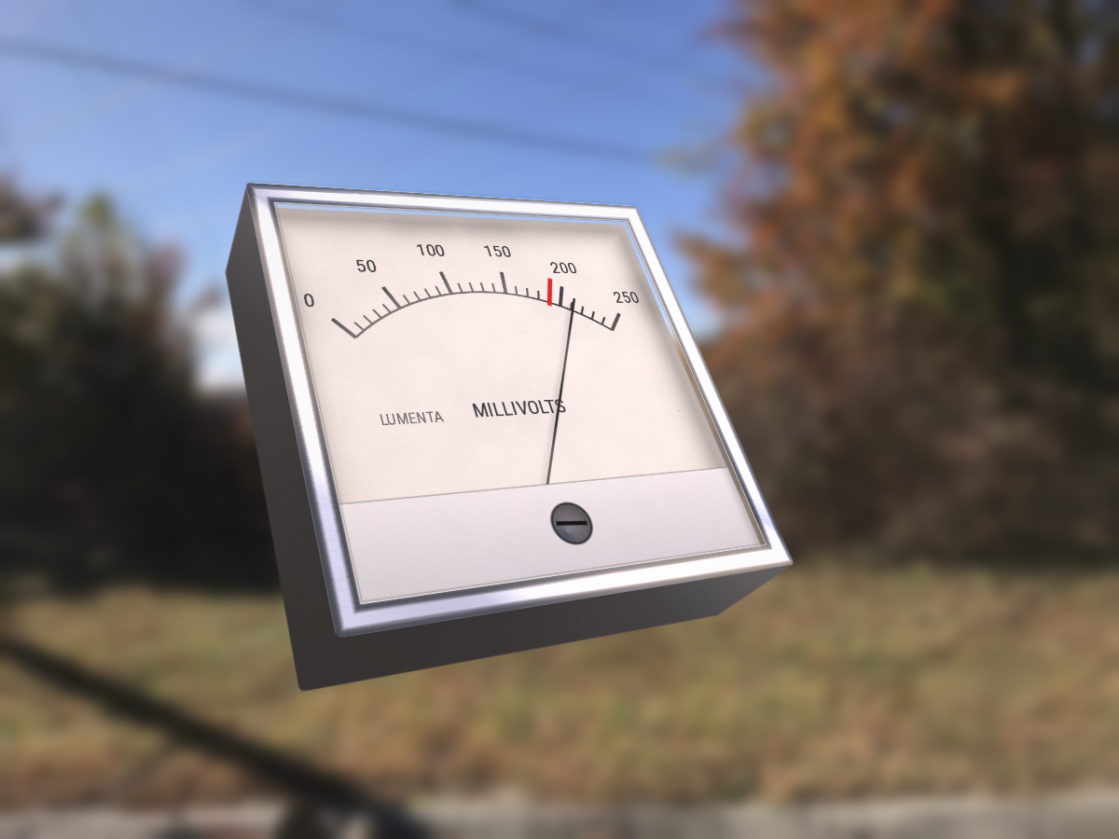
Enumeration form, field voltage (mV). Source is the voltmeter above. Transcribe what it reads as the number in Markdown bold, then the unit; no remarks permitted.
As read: **210** mV
